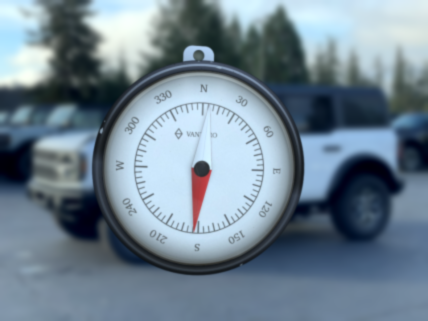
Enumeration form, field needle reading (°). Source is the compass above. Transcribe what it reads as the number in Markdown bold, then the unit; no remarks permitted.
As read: **185** °
